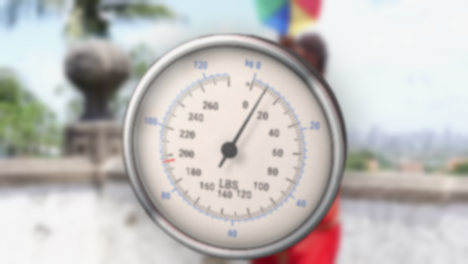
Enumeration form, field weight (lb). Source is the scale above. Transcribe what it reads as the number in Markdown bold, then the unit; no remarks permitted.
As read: **10** lb
